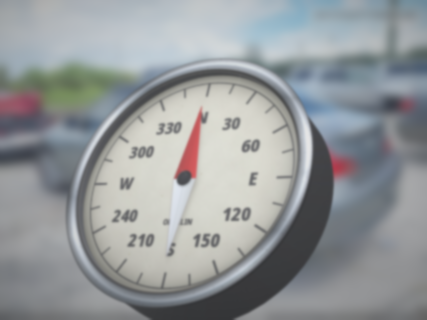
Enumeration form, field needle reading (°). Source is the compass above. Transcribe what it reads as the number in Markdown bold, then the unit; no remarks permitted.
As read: **0** °
